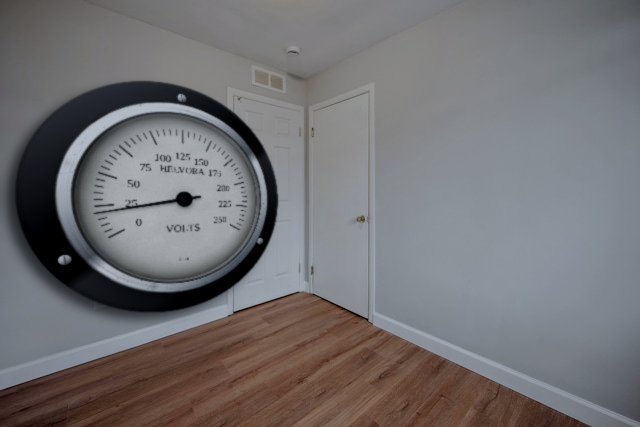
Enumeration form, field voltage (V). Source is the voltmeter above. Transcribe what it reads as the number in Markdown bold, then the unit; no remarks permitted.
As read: **20** V
